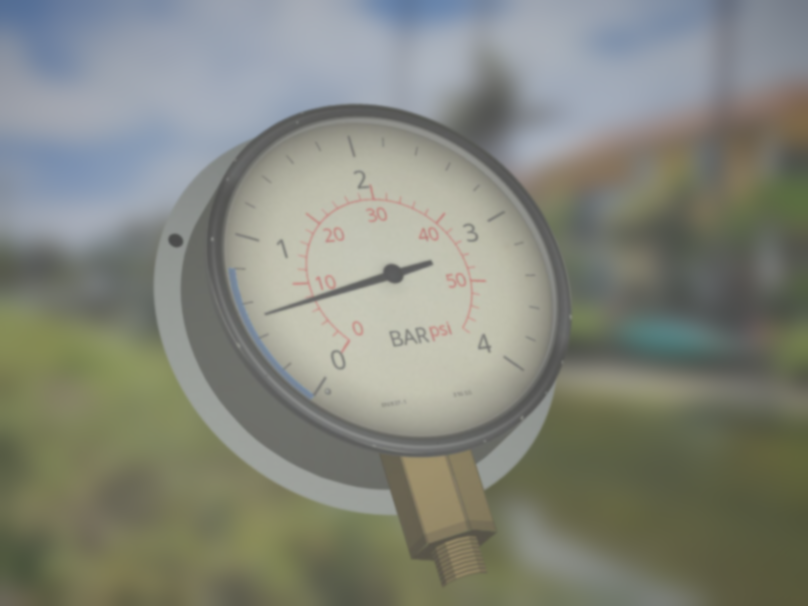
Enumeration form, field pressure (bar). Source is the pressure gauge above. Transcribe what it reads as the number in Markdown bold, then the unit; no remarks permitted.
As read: **0.5** bar
